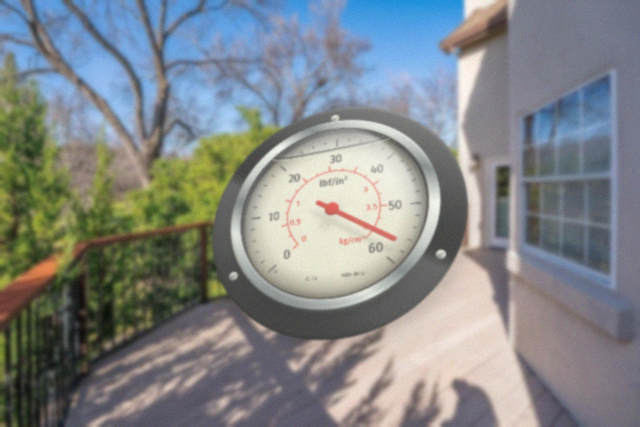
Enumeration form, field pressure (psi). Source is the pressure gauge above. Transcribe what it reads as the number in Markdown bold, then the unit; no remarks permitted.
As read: **57** psi
